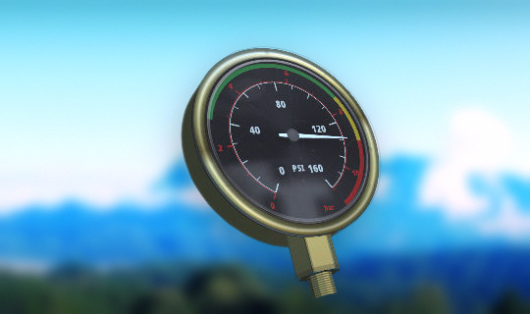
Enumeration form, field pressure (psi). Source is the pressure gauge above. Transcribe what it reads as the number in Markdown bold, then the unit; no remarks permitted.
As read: **130** psi
